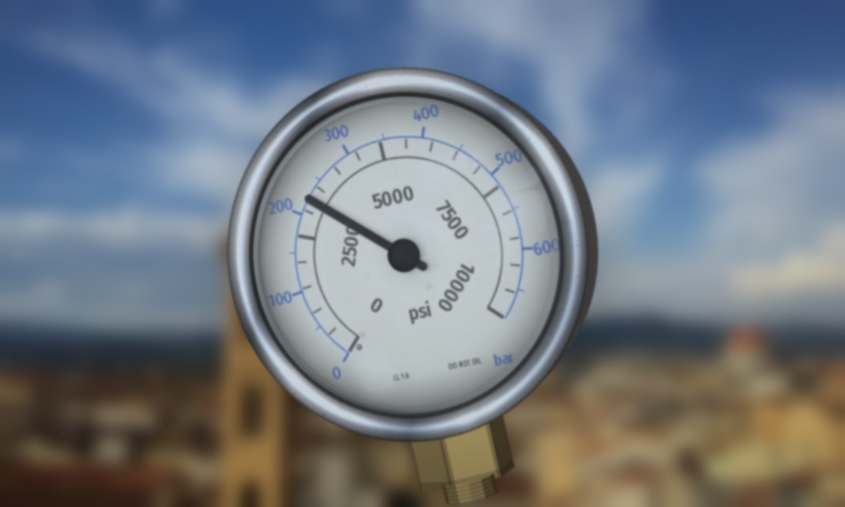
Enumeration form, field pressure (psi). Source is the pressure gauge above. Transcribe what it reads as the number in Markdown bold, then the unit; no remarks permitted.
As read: **3250** psi
